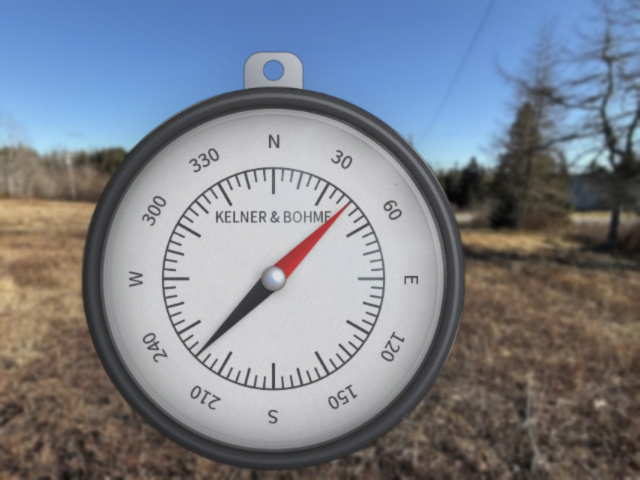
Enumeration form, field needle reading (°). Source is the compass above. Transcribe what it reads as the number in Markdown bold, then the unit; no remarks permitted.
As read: **45** °
